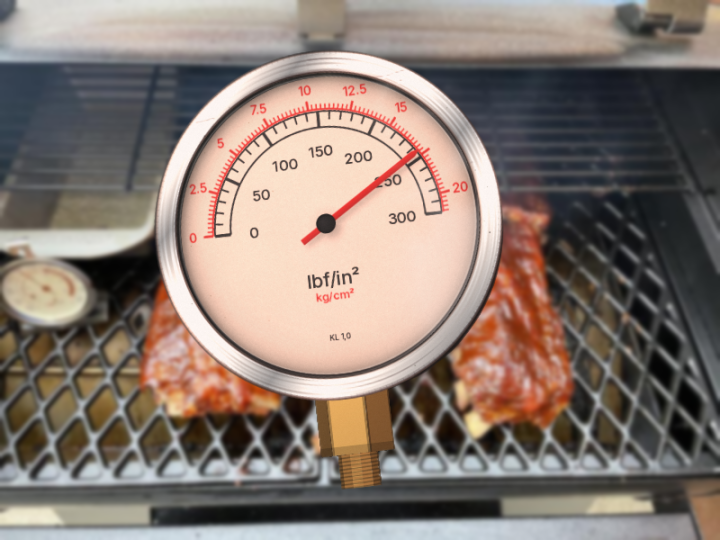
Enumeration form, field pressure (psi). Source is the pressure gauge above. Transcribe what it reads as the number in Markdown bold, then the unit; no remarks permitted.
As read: **245** psi
